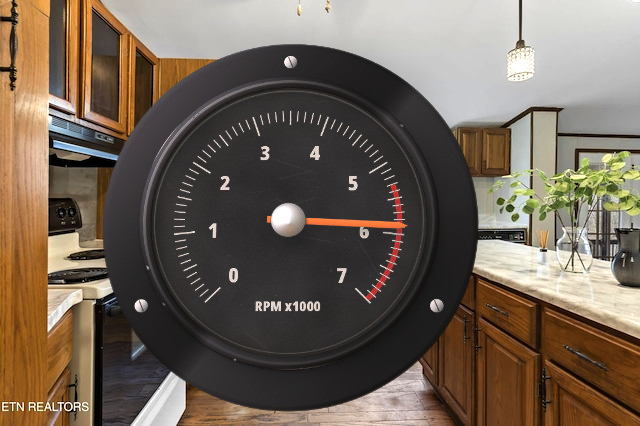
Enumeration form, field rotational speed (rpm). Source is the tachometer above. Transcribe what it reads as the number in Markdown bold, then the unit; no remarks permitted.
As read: **5900** rpm
